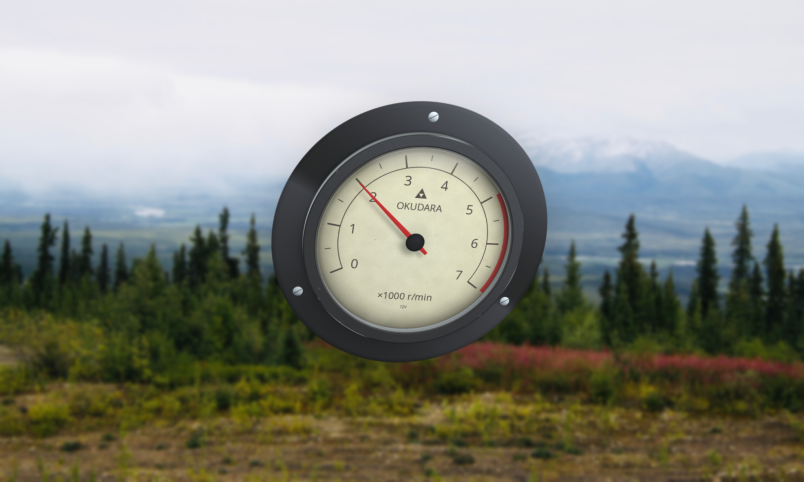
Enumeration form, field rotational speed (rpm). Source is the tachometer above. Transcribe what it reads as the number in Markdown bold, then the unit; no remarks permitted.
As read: **2000** rpm
